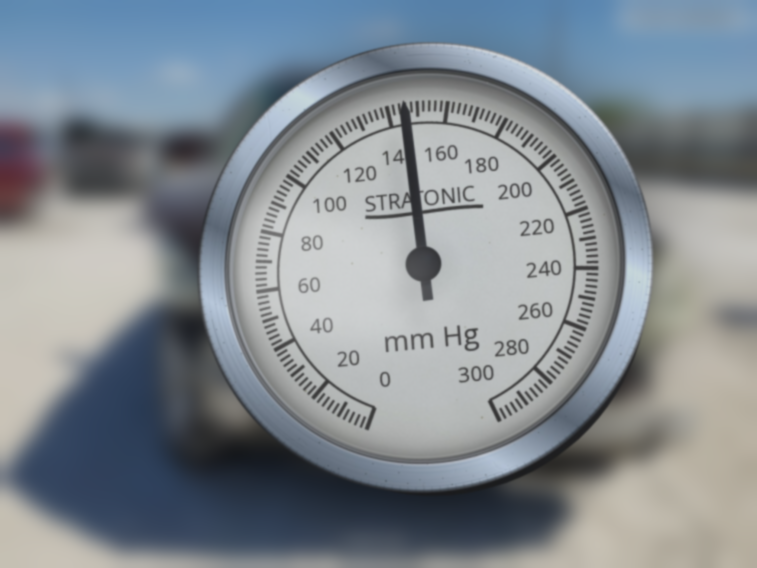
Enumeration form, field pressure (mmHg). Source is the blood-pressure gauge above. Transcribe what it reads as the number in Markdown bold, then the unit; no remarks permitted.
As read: **146** mmHg
